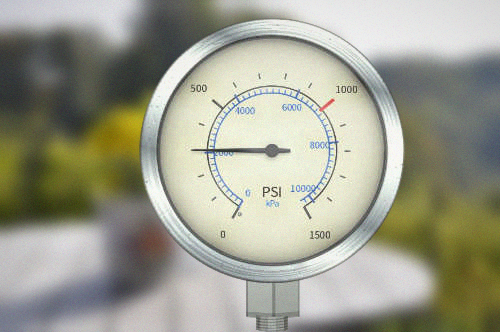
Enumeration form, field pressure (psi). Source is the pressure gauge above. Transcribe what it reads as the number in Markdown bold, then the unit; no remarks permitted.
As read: **300** psi
